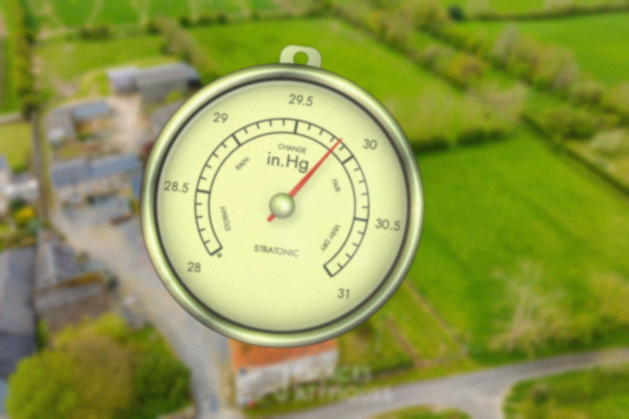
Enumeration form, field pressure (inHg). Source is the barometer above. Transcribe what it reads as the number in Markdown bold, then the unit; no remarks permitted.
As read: **29.85** inHg
